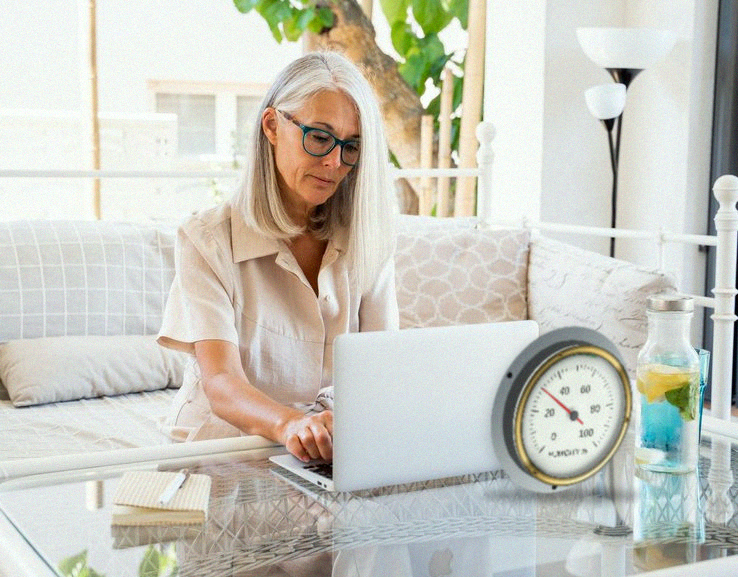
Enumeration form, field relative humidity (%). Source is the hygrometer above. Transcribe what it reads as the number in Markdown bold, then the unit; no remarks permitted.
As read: **30** %
